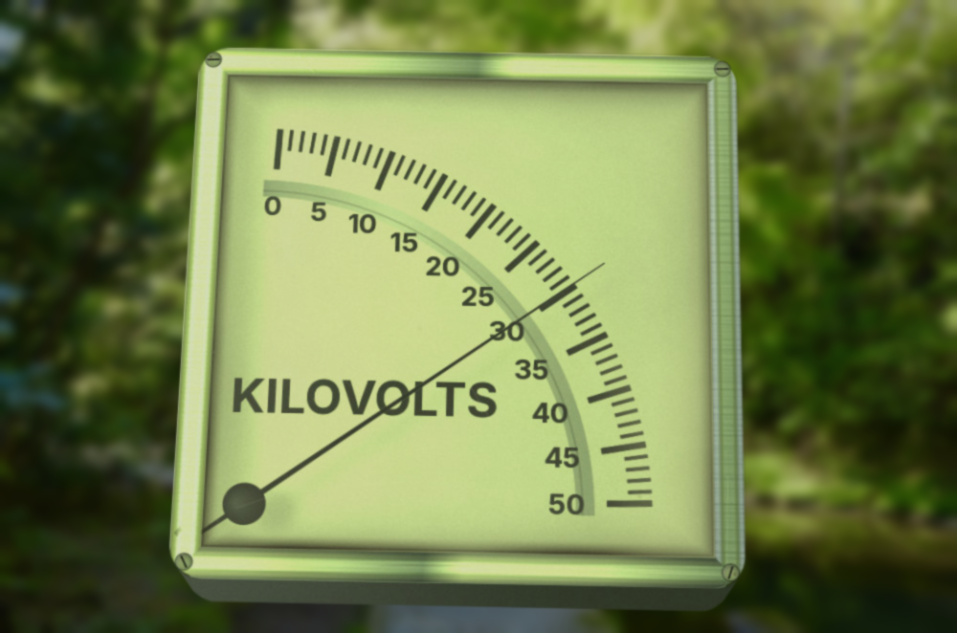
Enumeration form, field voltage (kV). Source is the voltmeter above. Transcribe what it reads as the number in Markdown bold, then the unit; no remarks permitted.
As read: **30** kV
